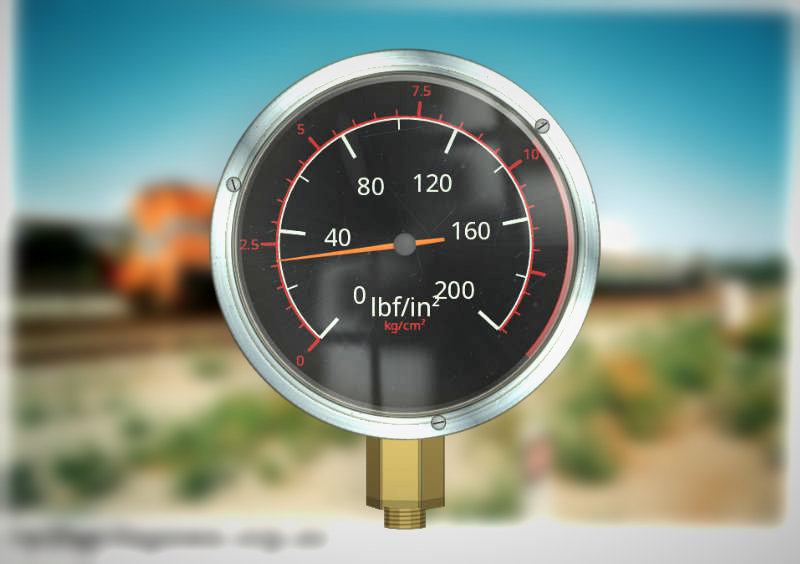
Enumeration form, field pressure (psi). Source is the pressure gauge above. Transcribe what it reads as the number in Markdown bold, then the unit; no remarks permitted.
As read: **30** psi
